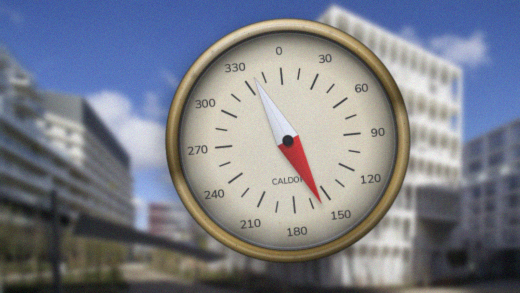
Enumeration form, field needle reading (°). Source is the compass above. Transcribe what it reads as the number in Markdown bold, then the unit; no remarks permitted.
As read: **157.5** °
